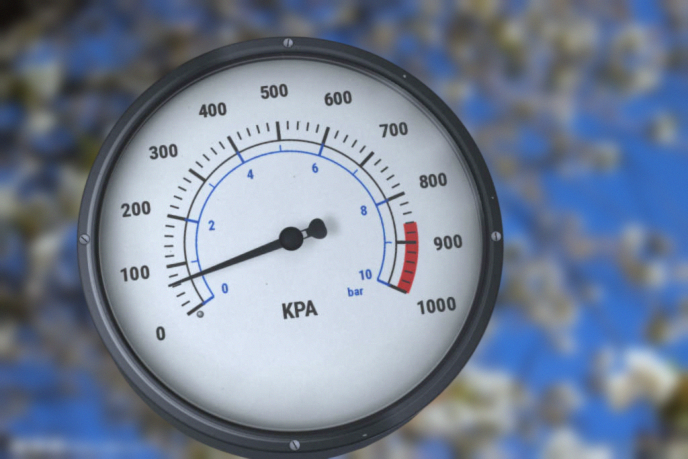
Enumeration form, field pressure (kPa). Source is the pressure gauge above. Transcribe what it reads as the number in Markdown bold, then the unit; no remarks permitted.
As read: **60** kPa
